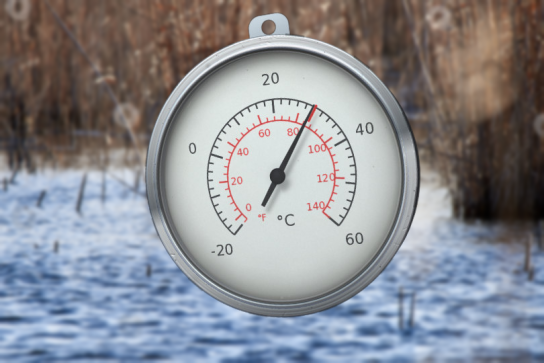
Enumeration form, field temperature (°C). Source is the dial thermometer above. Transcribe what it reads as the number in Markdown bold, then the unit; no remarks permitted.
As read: **30** °C
